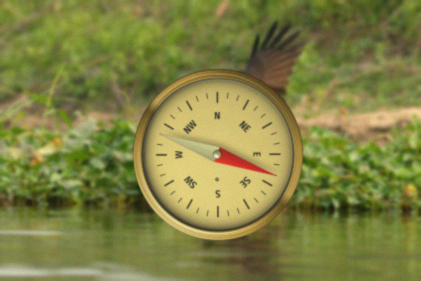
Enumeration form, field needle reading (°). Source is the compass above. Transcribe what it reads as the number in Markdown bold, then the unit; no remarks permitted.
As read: **110** °
